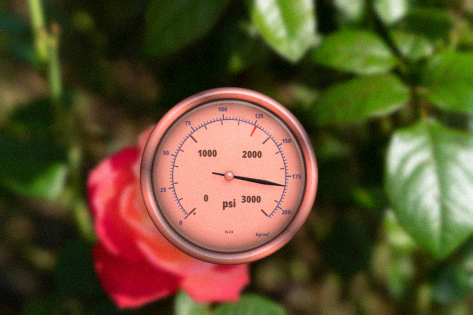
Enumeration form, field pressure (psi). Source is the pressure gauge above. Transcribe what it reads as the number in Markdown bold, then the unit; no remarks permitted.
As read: **2600** psi
